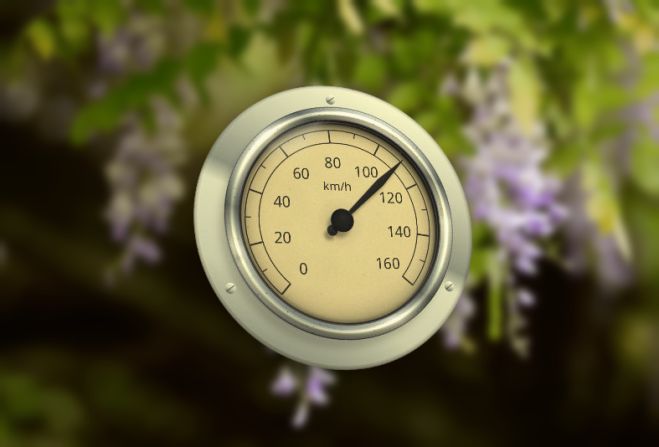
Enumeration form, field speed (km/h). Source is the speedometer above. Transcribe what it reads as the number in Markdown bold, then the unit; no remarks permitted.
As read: **110** km/h
